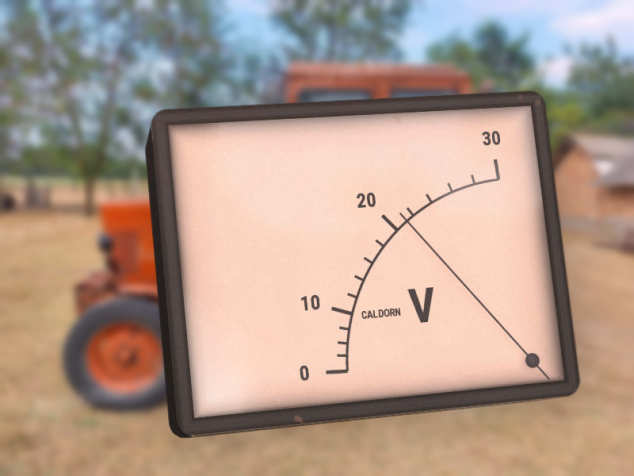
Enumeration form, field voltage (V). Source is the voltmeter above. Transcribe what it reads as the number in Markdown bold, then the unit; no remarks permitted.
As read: **21** V
